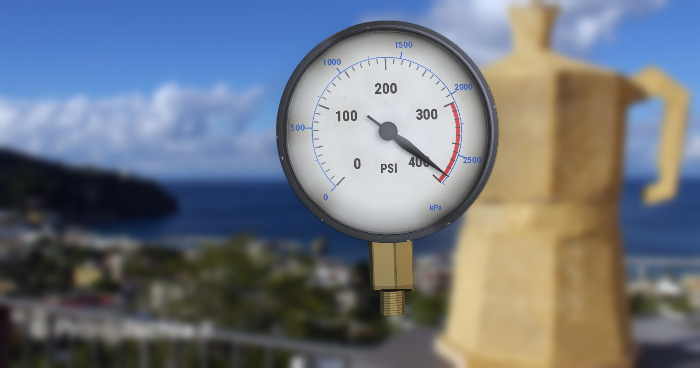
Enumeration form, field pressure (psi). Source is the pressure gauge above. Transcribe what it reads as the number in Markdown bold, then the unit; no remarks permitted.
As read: **390** psi
